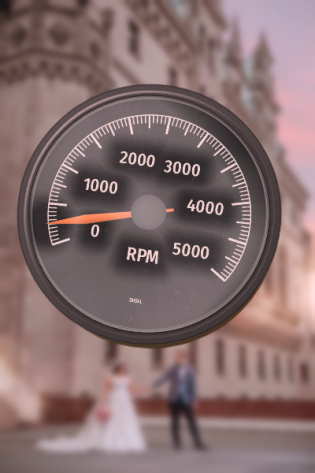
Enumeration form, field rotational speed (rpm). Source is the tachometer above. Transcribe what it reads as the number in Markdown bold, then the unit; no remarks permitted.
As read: **250** rpm
